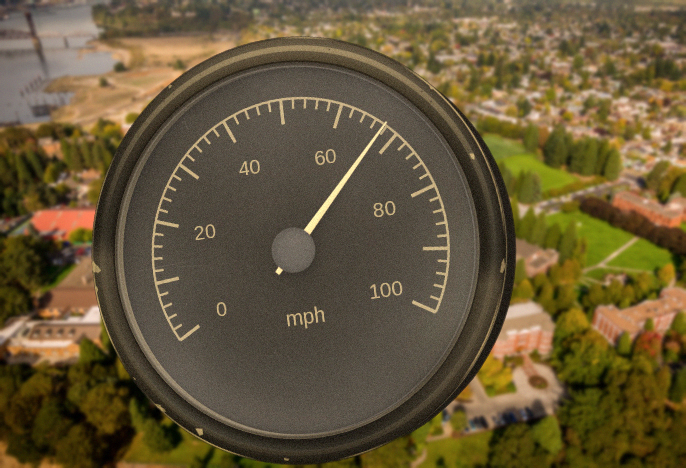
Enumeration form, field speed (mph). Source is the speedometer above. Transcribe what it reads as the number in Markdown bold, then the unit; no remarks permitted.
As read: **68** mph
